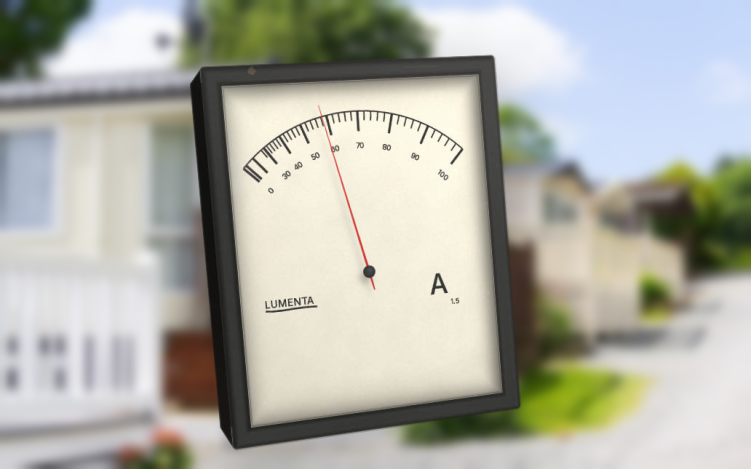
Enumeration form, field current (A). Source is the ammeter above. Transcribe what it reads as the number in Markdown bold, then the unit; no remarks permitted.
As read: **58** A
